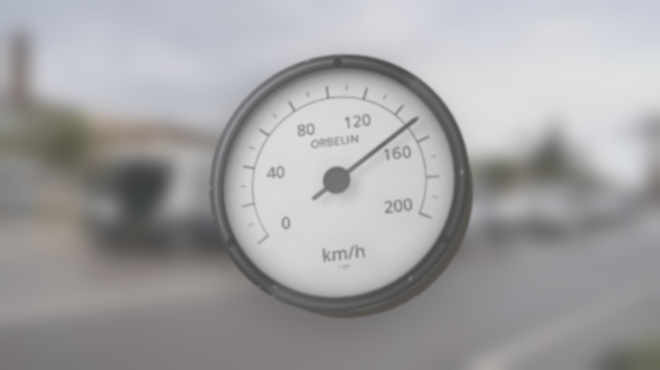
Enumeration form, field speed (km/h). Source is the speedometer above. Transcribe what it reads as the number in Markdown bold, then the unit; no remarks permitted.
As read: **150** km/h
